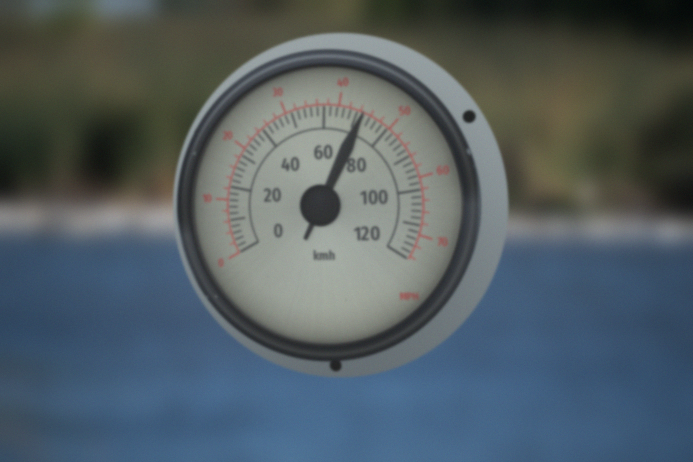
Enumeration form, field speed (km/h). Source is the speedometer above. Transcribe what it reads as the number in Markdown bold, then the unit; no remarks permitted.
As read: **72** km/h
